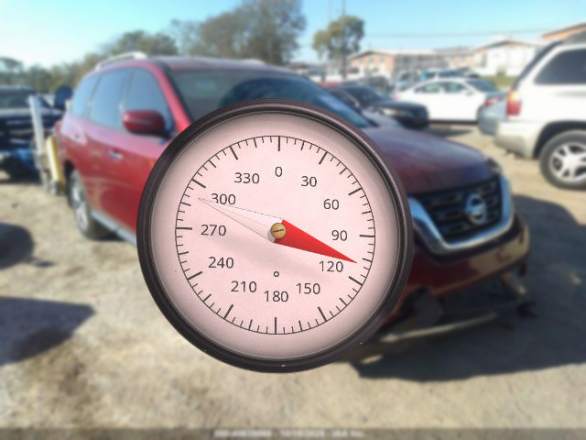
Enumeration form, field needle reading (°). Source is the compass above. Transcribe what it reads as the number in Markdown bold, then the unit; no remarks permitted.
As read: **110** °
